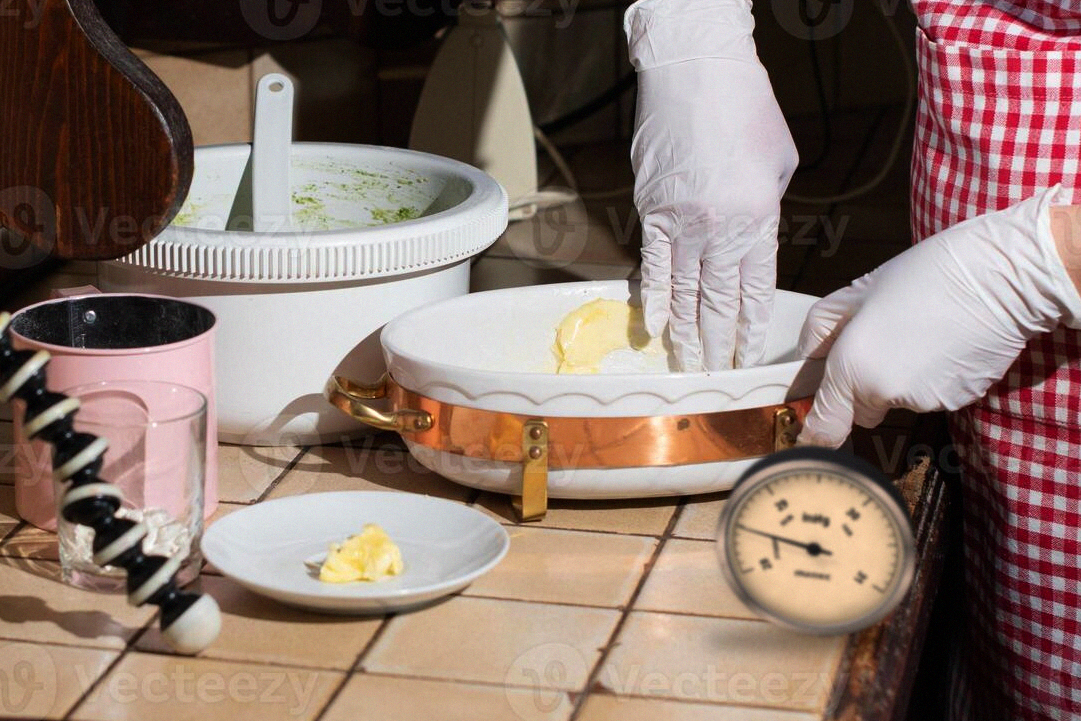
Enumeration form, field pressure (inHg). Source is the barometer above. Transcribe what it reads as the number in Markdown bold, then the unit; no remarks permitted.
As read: **28.5** inHg
